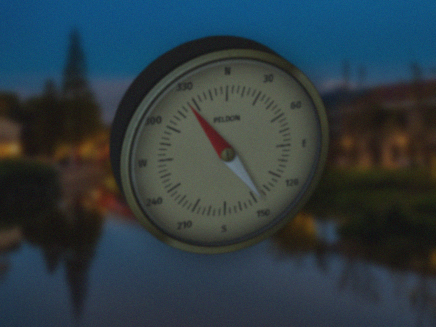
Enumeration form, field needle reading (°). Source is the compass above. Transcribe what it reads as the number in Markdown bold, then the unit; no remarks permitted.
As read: **325** °
